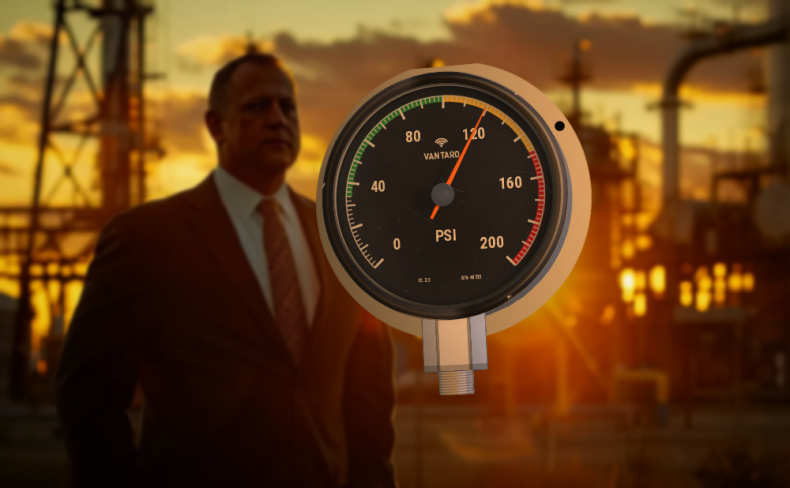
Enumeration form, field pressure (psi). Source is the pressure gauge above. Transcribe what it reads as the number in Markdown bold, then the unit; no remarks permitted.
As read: **120** psi
